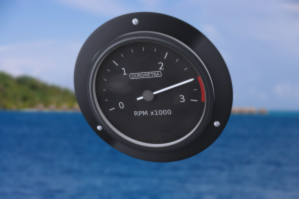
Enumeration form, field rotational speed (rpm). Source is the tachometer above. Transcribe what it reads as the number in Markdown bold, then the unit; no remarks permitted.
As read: **2600** rpm
